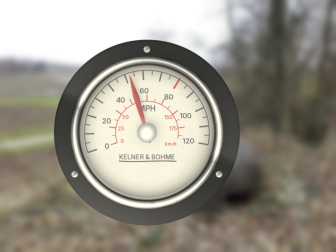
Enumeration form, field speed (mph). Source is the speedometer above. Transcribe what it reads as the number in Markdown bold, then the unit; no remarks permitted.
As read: **52.5** mph
